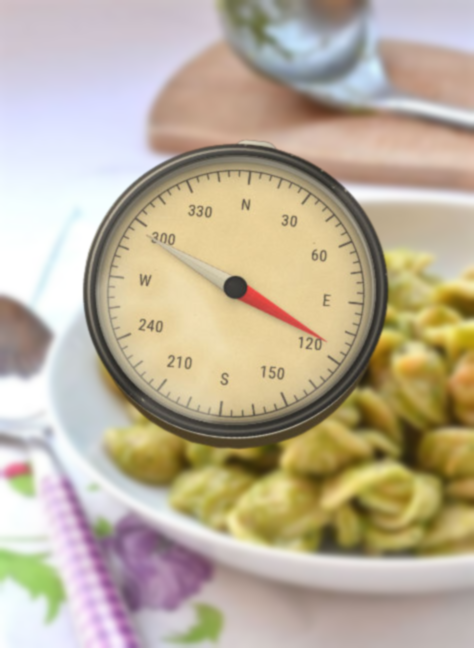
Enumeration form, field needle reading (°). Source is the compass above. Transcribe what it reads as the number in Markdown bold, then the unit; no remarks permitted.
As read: **115** °
